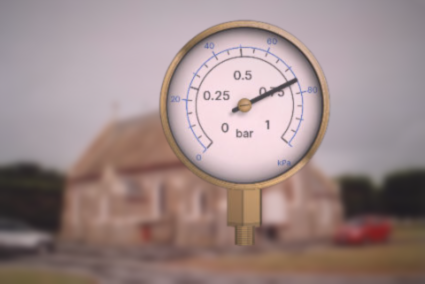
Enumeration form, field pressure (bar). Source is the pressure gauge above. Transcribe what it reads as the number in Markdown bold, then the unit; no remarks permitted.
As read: **0.75** bar
